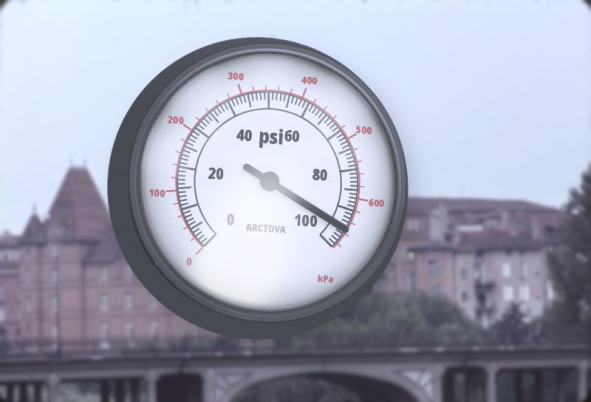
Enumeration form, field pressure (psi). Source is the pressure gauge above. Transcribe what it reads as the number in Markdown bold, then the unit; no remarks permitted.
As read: **95** psi
